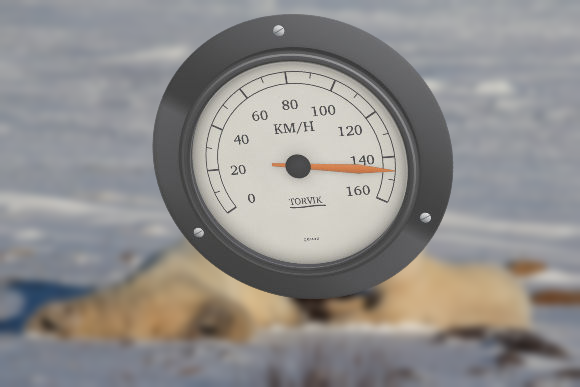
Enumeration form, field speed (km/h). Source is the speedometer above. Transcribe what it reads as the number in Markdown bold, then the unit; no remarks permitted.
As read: **145** km/h
